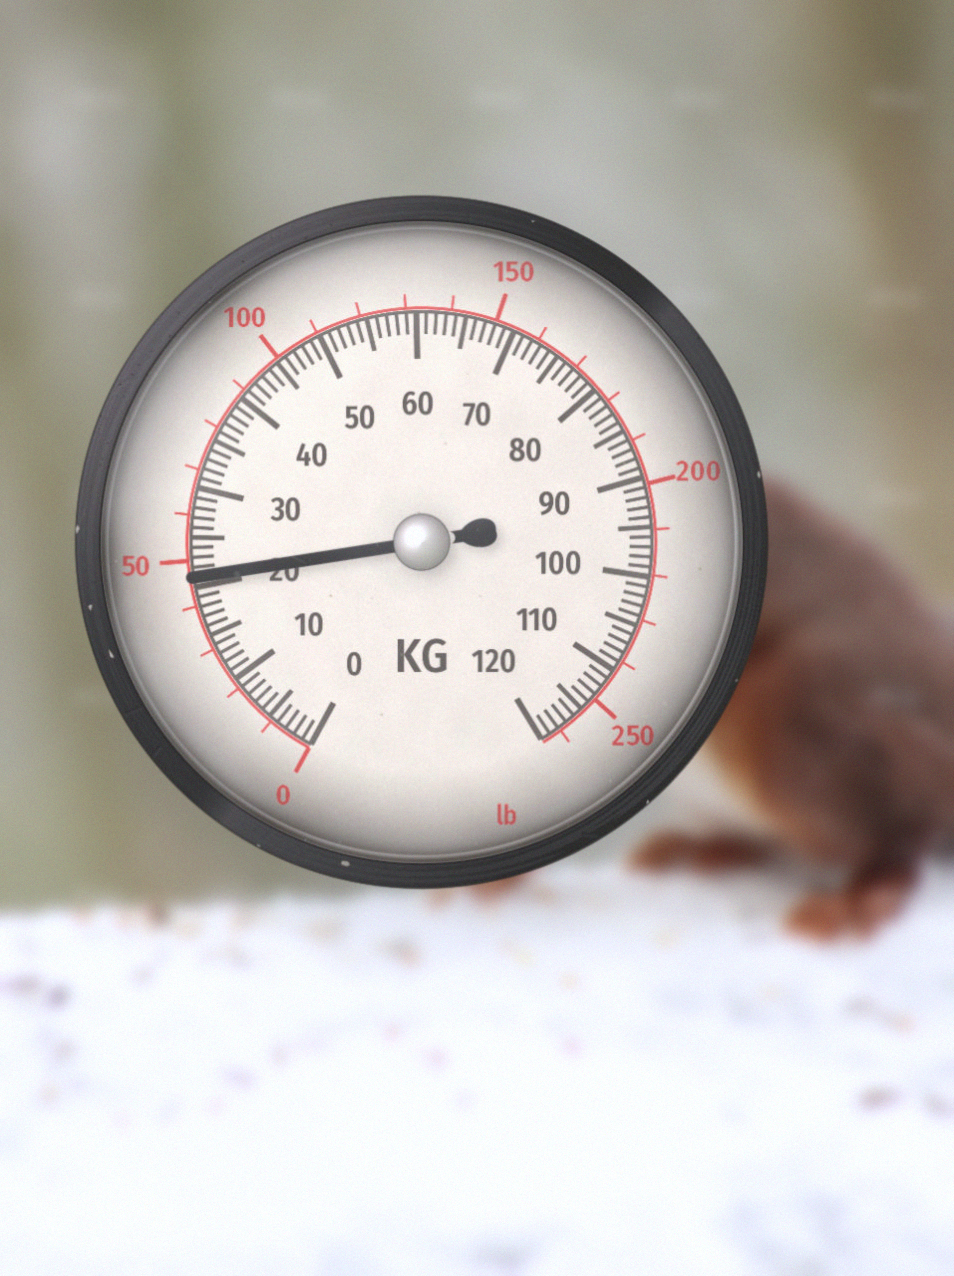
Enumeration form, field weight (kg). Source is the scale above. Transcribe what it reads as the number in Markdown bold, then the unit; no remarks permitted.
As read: **21** kg
